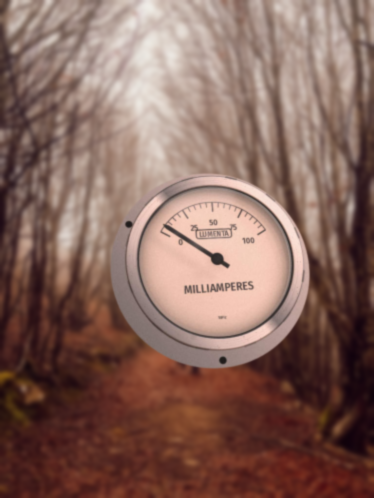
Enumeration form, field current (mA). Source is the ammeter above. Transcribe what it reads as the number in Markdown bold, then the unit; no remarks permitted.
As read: **5** mA
